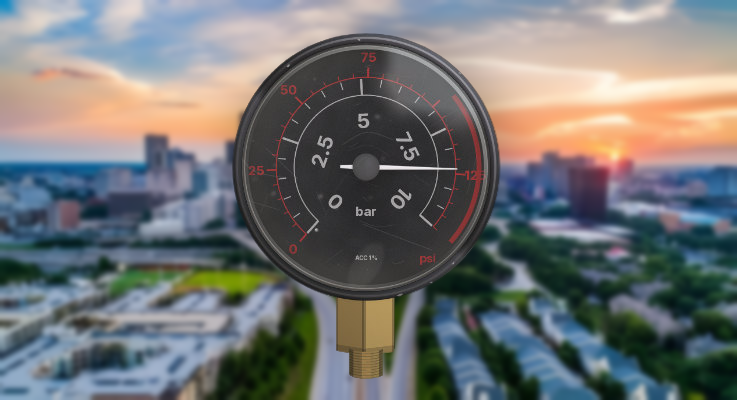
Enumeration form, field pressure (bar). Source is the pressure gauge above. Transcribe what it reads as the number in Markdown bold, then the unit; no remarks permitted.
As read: **8.5** bar
